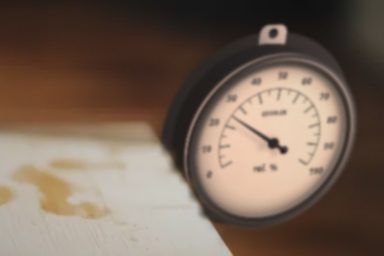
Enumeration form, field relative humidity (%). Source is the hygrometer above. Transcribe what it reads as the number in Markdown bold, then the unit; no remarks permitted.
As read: **25** %
